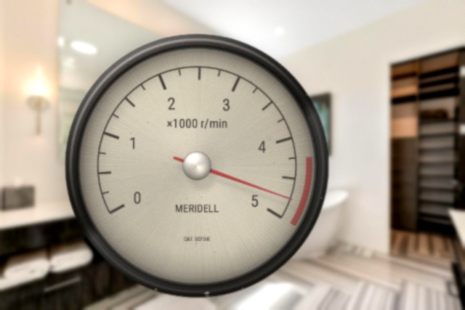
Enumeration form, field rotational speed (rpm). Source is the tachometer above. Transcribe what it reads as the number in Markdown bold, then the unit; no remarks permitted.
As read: **4750** rpm
